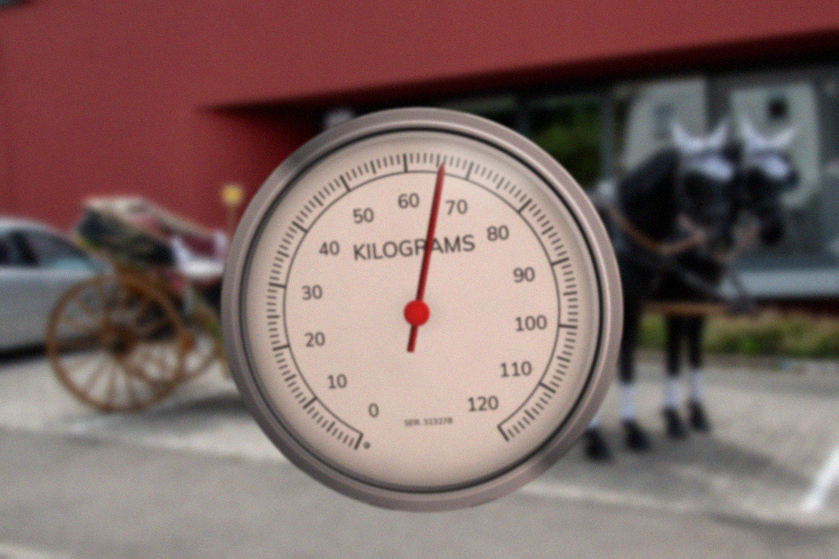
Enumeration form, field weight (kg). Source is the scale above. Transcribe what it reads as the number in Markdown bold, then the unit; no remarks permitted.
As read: **66** kg
